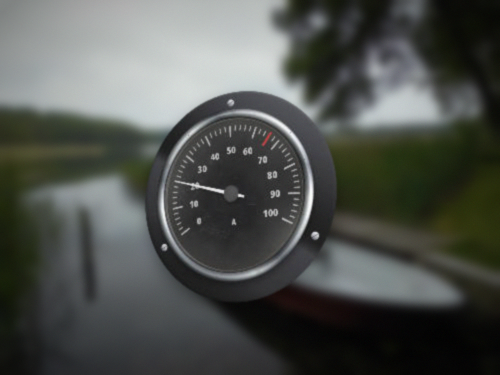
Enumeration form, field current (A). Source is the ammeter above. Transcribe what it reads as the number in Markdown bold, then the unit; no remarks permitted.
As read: **20** A
